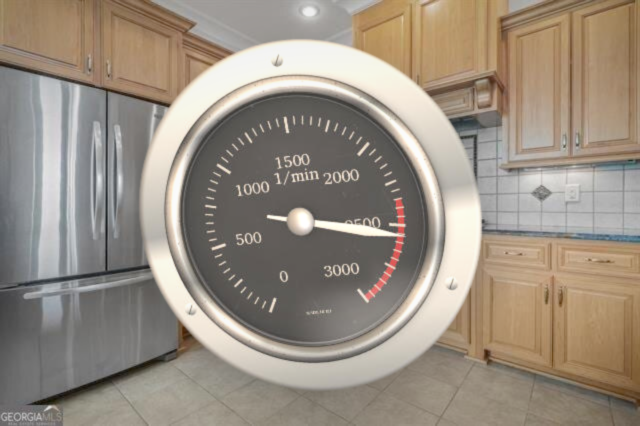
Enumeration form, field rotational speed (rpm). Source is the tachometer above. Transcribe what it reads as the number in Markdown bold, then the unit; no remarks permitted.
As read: **2550** rpm
